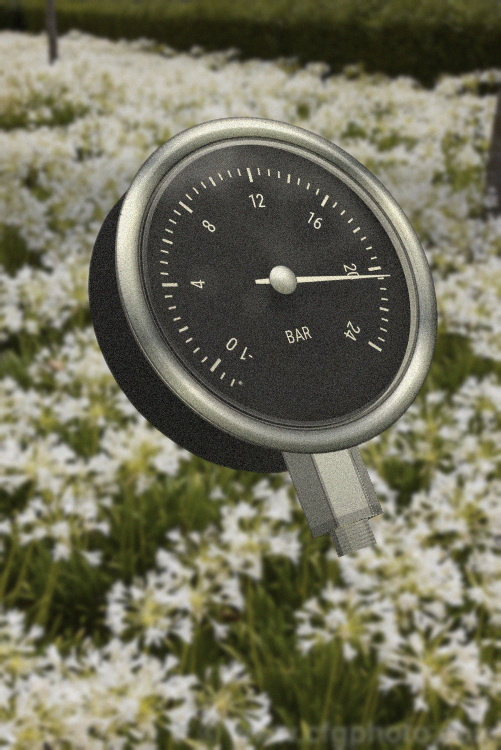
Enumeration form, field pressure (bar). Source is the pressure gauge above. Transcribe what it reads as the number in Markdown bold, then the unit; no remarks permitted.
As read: **20.5** bar
